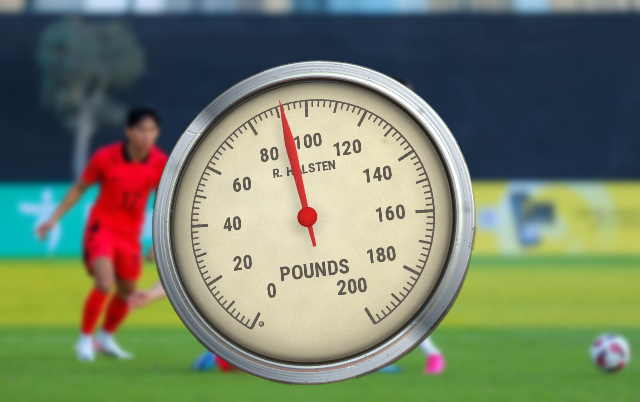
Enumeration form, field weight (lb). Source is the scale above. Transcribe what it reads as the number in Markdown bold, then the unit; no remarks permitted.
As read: **92** lb
